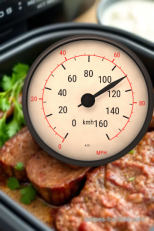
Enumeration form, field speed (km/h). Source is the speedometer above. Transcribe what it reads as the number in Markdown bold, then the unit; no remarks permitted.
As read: **110** km/h
